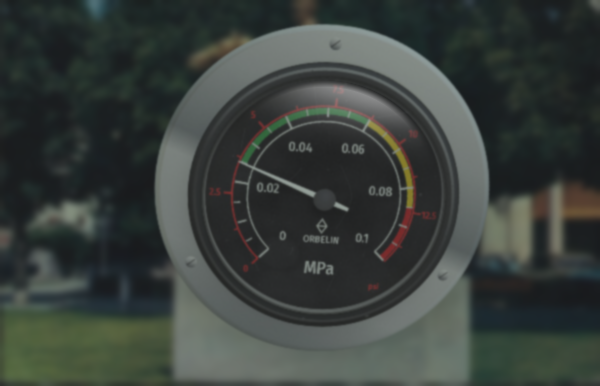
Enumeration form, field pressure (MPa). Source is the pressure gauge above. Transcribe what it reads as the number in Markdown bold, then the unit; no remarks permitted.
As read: **0.025** MPa
